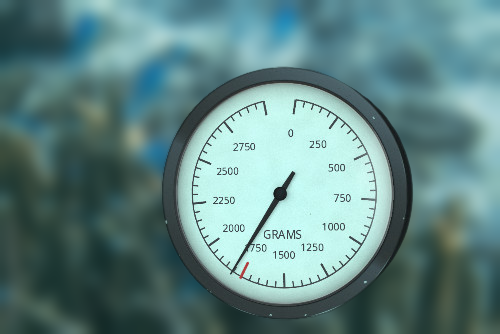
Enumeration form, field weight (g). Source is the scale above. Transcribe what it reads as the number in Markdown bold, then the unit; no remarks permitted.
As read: **1800** g
